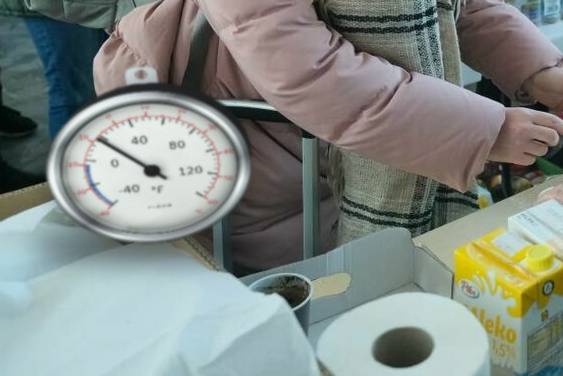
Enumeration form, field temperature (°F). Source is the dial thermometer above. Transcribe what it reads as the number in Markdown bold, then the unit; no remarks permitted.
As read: **20** °F
